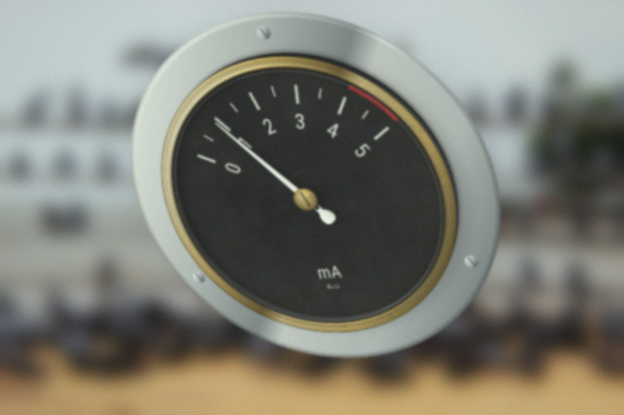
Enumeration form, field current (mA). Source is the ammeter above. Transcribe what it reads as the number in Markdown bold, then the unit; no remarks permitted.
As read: **1** mA
